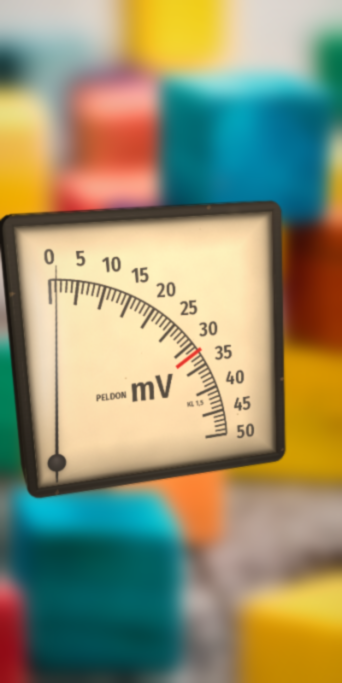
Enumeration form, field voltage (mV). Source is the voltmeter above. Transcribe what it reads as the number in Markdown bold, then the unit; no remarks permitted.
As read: **1** mV
